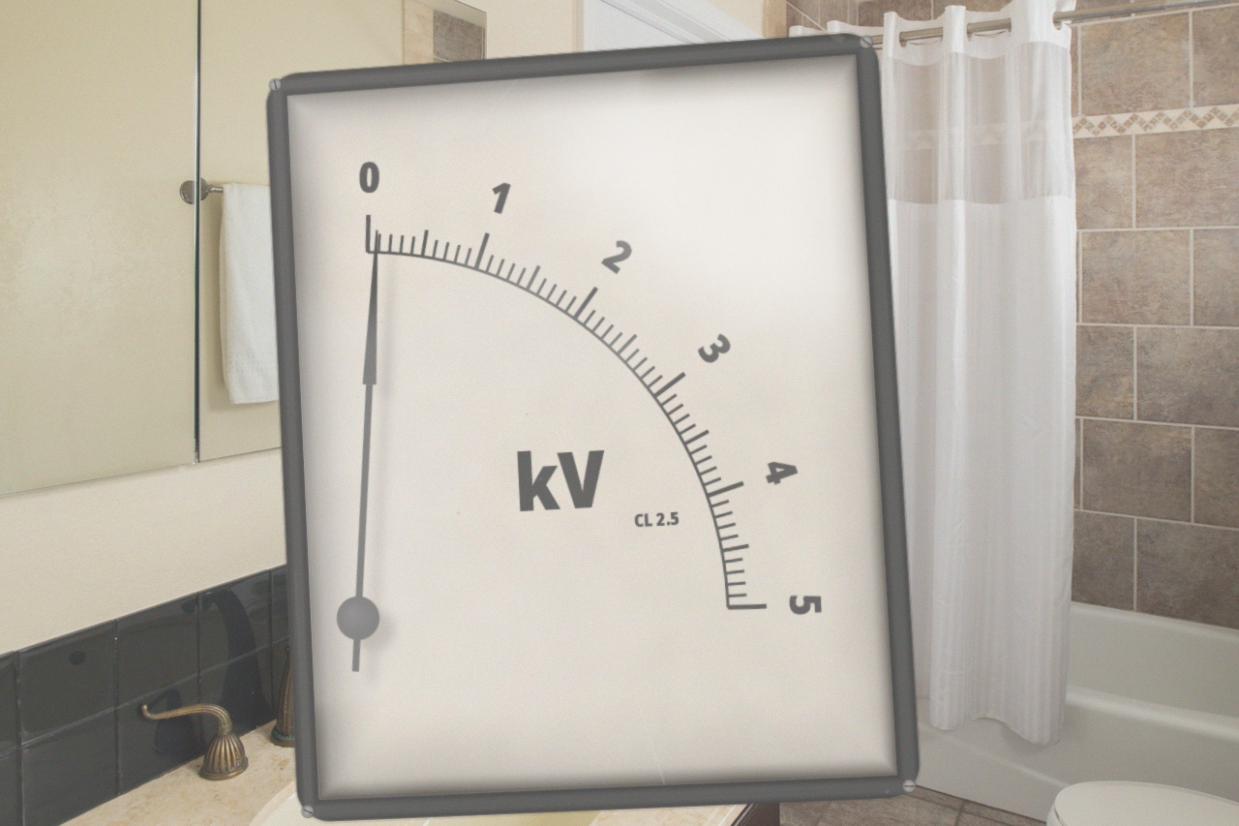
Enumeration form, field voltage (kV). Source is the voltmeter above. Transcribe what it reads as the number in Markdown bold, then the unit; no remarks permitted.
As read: **0.1** kV
